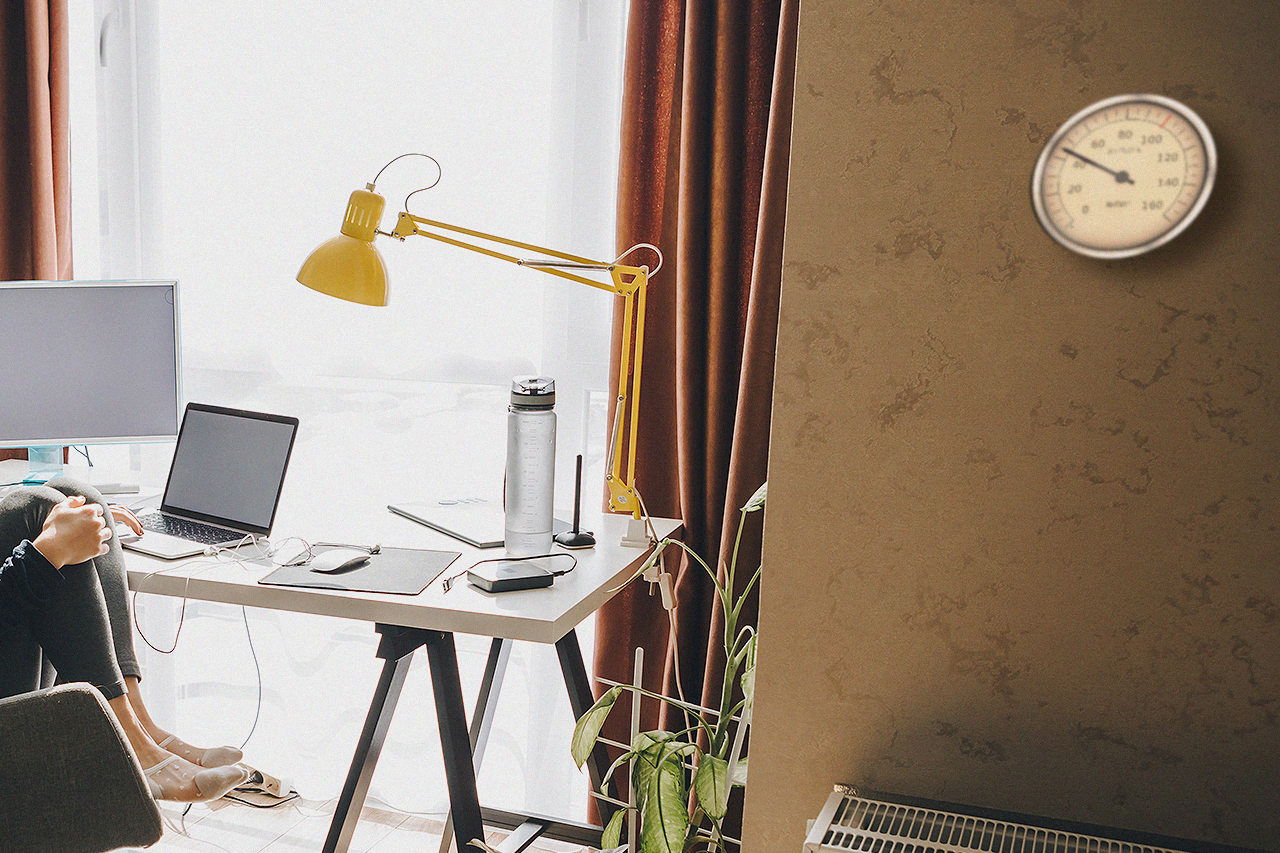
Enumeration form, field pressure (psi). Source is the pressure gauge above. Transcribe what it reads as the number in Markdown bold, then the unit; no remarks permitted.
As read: **45** psi
